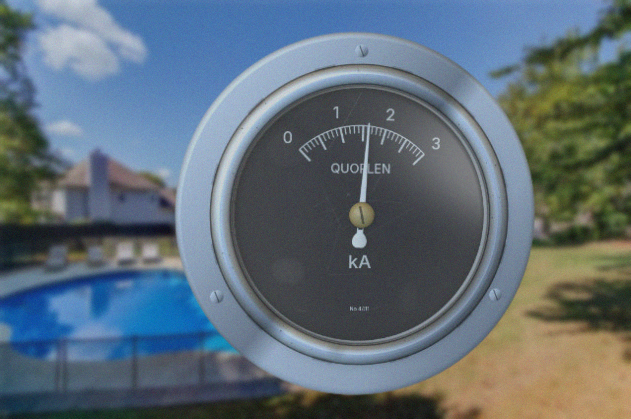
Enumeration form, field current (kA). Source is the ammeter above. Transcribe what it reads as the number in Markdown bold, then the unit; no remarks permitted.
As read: **1.6** kA
